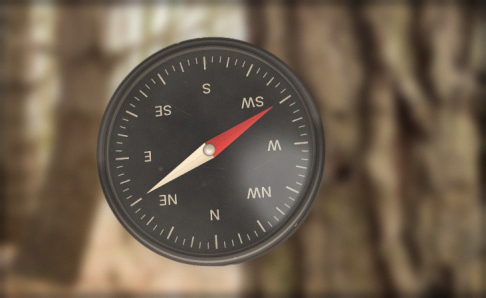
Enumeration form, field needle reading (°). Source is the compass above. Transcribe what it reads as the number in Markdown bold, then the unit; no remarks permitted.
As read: **240** °
